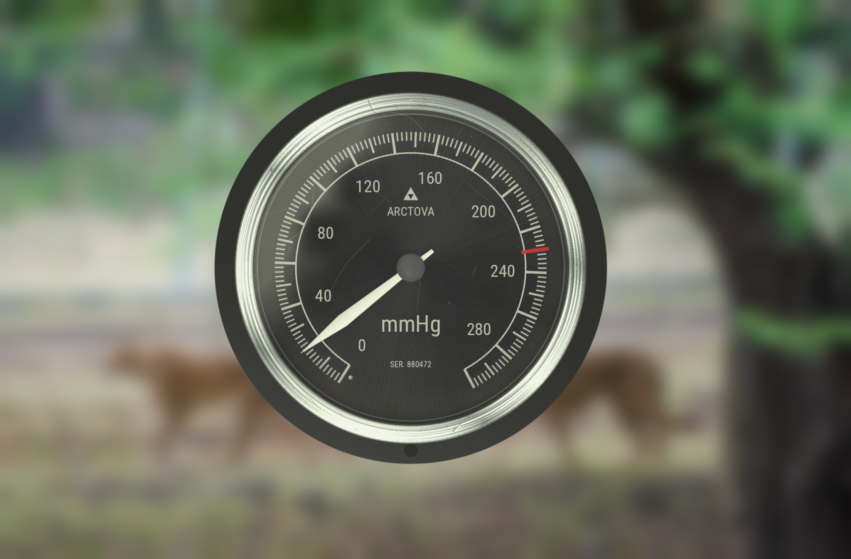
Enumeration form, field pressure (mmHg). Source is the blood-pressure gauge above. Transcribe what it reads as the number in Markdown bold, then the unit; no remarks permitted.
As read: **20** mmHg
